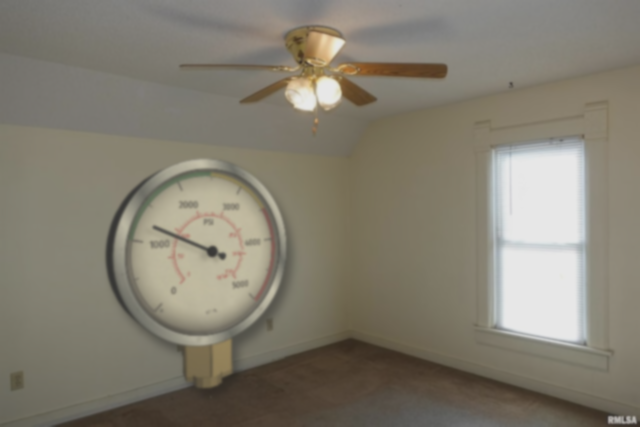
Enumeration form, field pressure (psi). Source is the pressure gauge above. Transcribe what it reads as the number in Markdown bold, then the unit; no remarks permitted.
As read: **1250** psi
